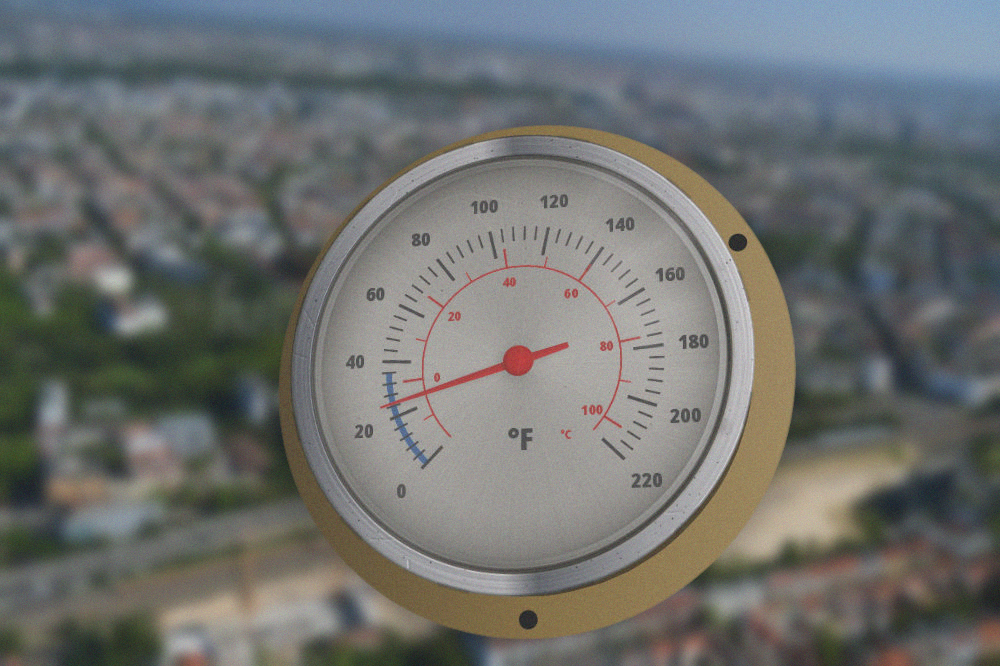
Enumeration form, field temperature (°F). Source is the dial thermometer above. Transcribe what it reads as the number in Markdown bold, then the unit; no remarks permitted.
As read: **24** °F
